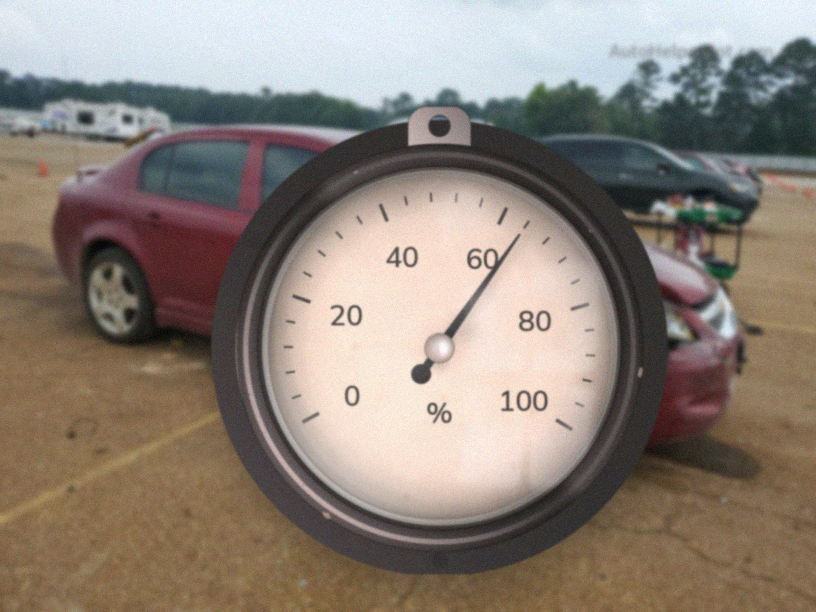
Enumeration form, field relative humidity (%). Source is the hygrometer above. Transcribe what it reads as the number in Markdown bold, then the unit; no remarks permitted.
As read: **64** %
